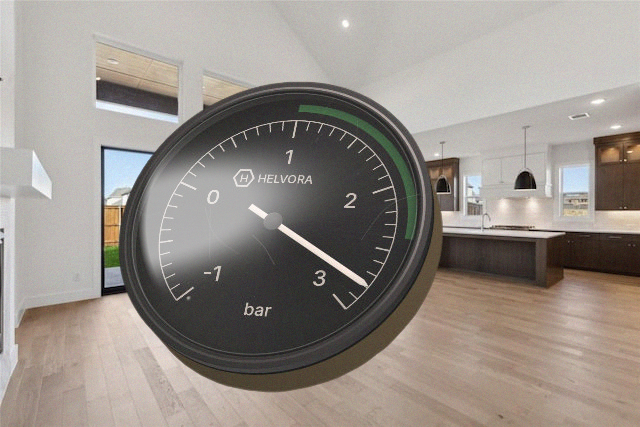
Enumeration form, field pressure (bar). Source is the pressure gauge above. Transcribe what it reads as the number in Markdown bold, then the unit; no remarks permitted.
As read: **2.8** bar
